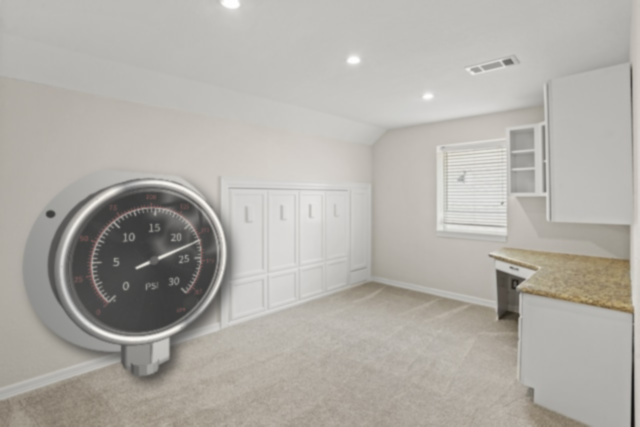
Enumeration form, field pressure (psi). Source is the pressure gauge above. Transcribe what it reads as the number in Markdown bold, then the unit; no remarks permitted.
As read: **22.5** psi
